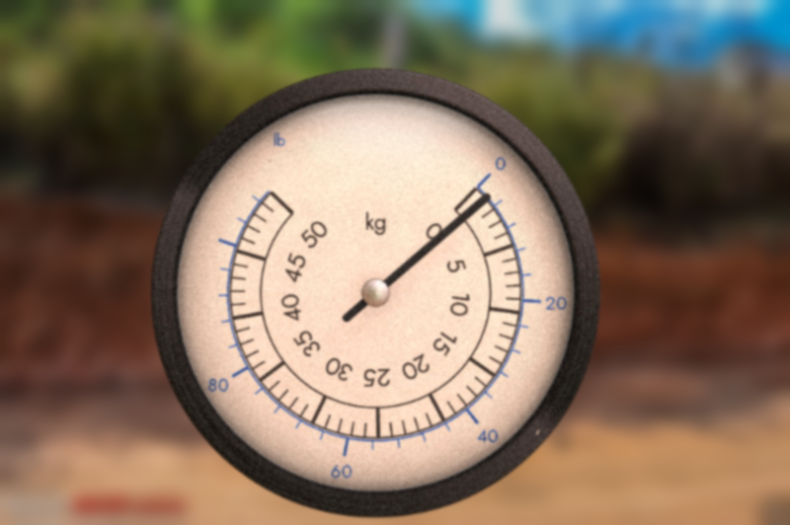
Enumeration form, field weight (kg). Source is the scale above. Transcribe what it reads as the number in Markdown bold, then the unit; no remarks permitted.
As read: **1** kg
